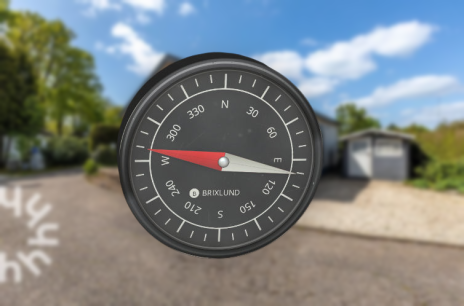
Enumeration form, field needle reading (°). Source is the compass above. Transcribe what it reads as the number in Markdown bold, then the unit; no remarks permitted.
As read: **280** °
